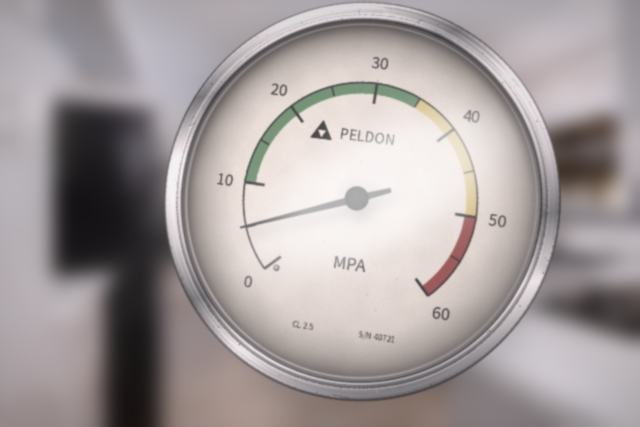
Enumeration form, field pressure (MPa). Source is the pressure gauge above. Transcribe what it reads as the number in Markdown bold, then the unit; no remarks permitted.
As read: **5** MPa
